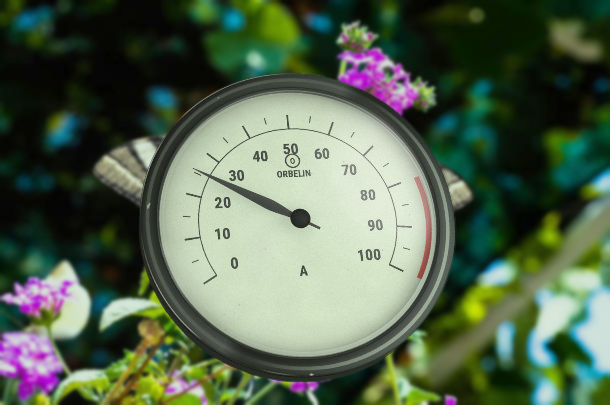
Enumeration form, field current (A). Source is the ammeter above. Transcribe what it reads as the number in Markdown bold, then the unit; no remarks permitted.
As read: **25** A
